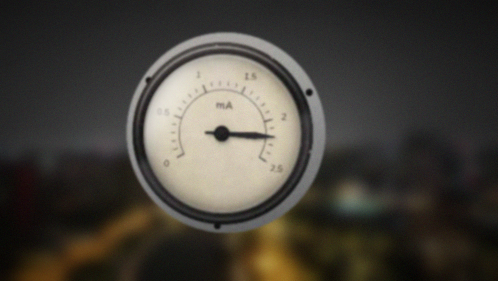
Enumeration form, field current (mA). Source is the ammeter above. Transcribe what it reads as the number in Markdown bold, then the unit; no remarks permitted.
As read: **2.2** mA
